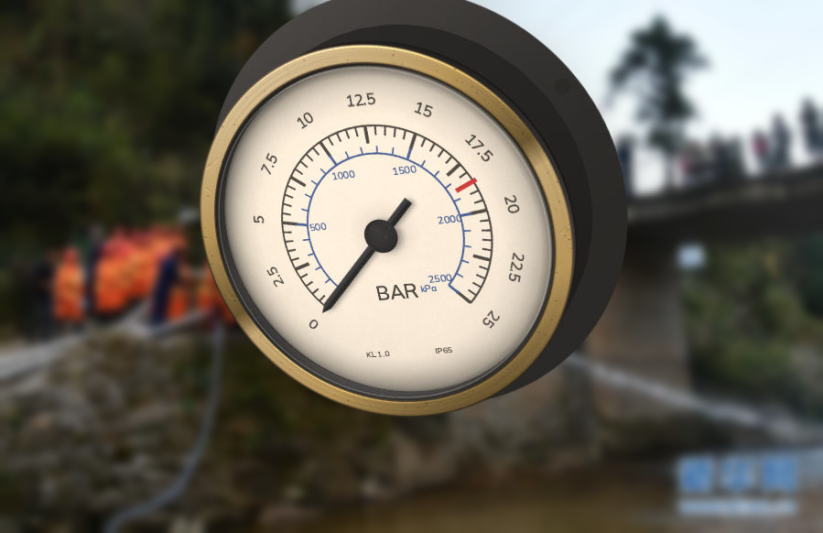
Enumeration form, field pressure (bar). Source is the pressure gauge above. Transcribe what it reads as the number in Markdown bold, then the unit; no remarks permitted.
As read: **0** bar
